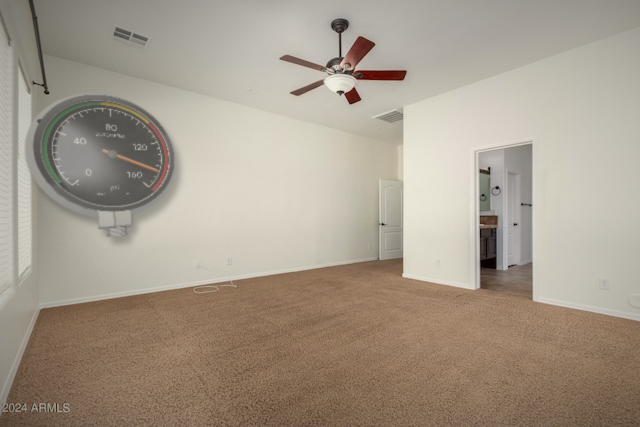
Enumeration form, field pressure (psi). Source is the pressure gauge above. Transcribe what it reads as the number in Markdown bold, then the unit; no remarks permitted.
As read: **145** psi
